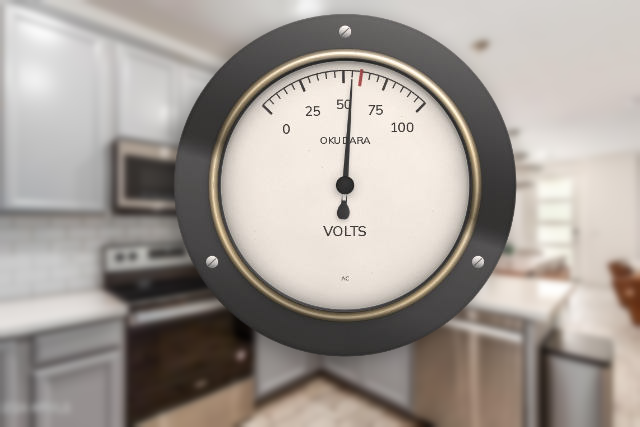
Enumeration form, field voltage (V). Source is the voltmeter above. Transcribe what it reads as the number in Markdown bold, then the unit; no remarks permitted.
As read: **55** V
